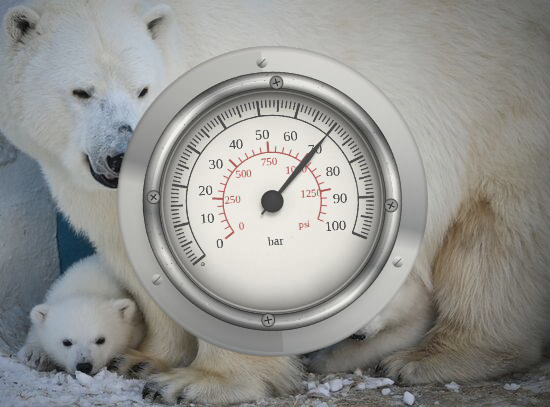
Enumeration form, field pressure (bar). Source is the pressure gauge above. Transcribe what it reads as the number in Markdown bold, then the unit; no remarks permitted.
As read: **70** bar
